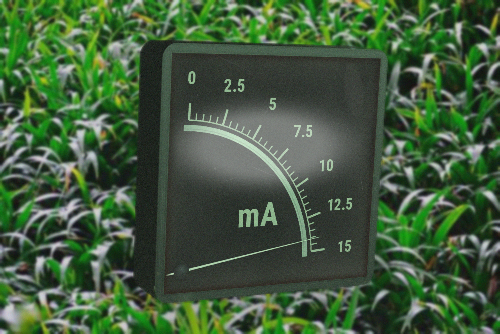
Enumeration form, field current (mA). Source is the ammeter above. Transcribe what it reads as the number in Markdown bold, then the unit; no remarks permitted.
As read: **14** mA
